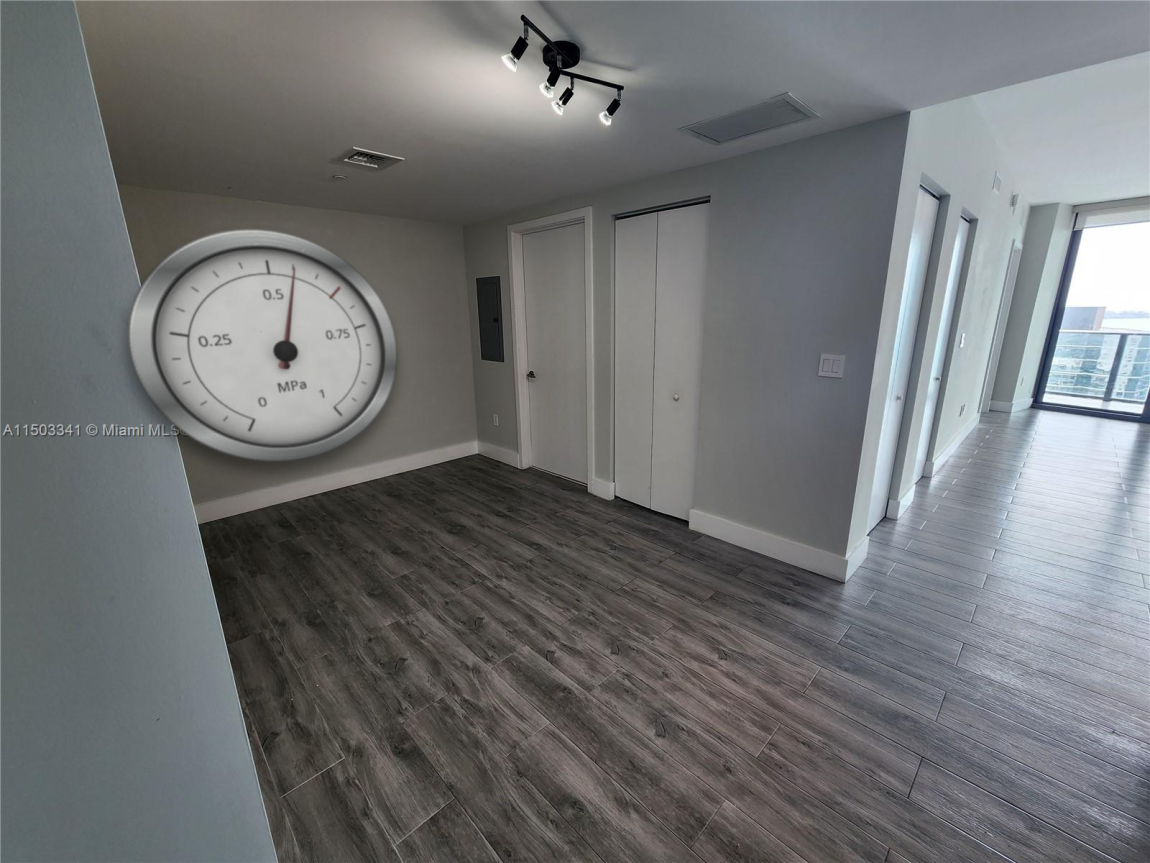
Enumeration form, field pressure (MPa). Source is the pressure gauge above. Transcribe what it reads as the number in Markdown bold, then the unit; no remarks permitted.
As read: **0.55** MPa
